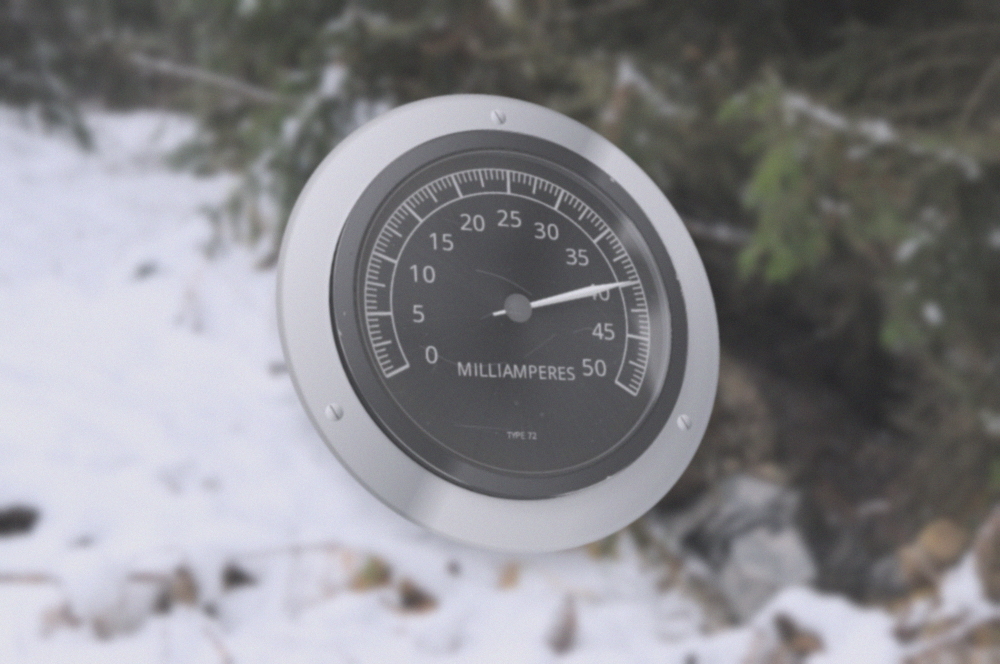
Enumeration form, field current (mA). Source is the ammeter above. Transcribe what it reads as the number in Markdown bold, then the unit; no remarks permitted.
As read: **40** mA
